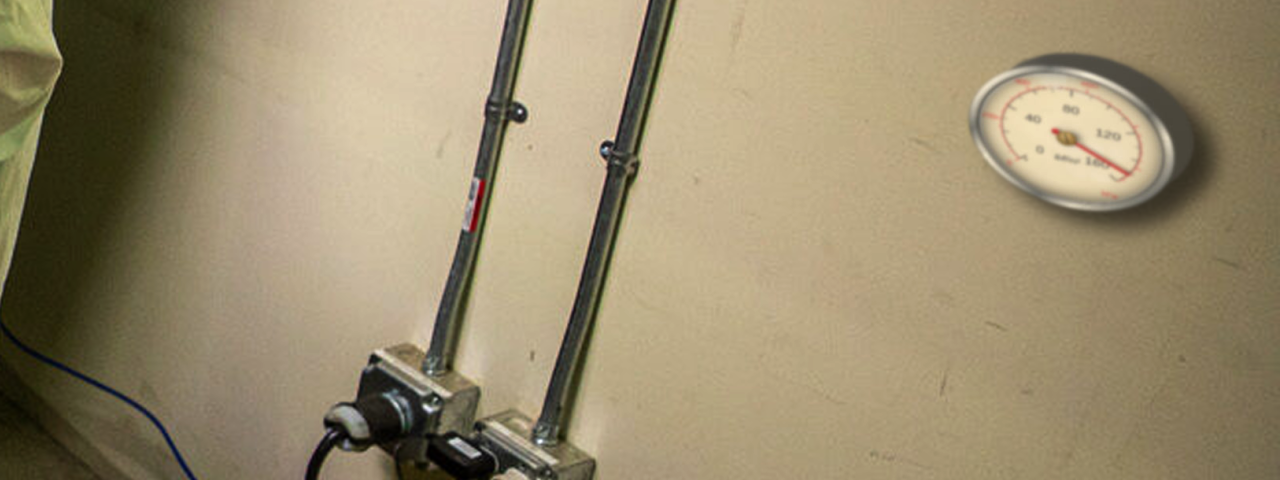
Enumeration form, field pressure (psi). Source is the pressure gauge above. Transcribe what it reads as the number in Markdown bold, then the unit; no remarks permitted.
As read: **150** psi
